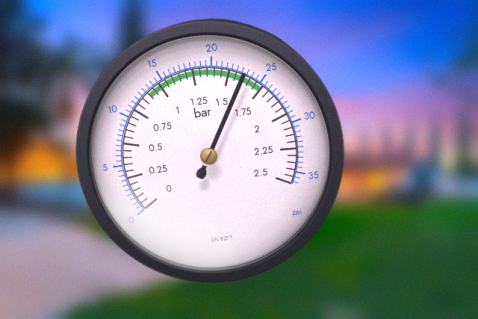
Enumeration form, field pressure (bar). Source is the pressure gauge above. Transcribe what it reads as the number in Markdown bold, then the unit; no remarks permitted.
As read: **1.6** bar
